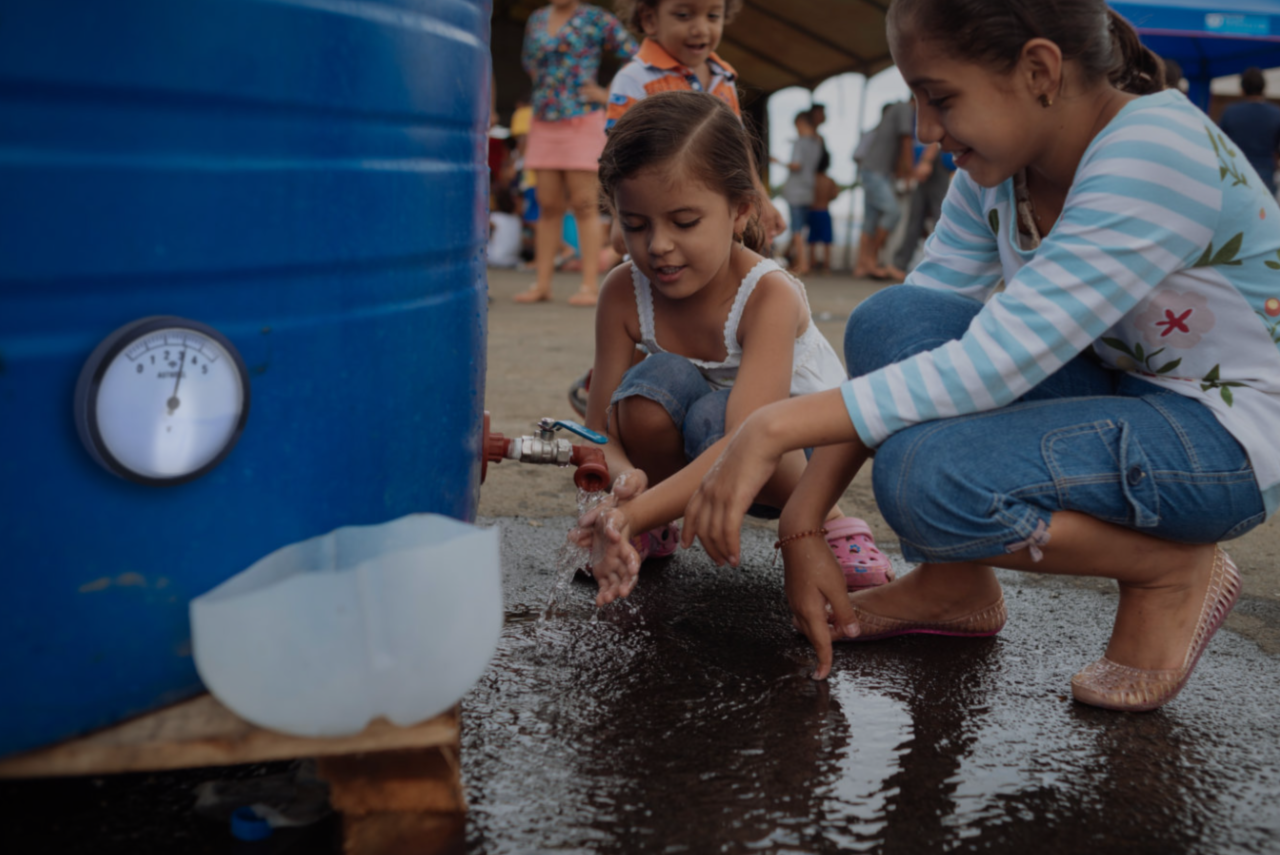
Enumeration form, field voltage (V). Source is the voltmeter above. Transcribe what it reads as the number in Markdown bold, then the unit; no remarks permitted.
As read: **3** V
